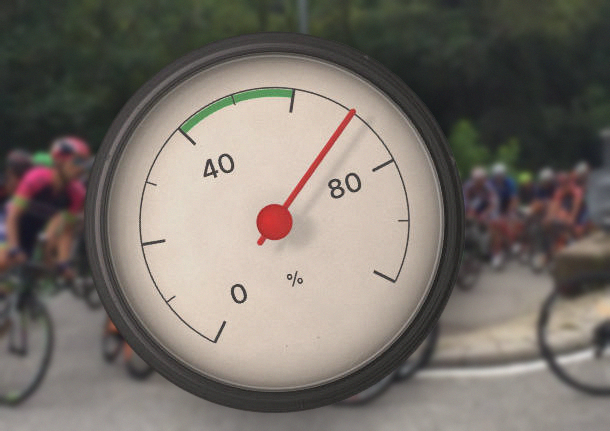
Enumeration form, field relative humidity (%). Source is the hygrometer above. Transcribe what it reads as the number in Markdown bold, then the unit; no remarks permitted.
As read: **70** %
